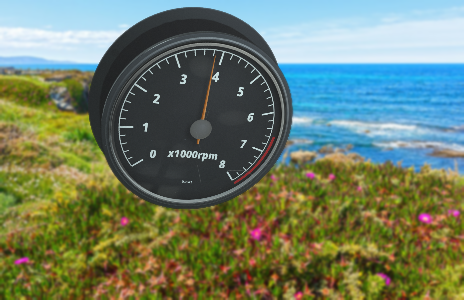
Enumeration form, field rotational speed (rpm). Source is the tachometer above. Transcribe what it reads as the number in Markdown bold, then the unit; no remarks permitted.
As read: **3800** rpm
